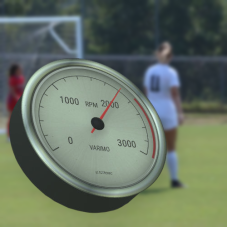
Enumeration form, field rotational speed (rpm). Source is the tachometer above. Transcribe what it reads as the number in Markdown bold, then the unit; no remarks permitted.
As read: **2000** rpm
